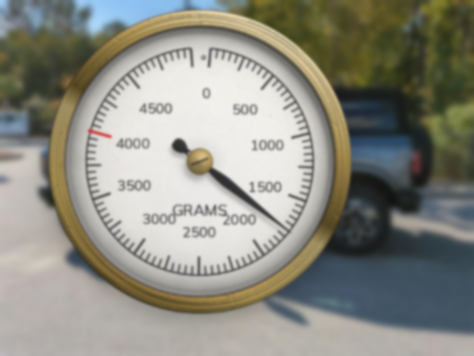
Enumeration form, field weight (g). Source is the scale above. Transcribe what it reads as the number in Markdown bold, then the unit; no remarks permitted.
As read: **1750** g
